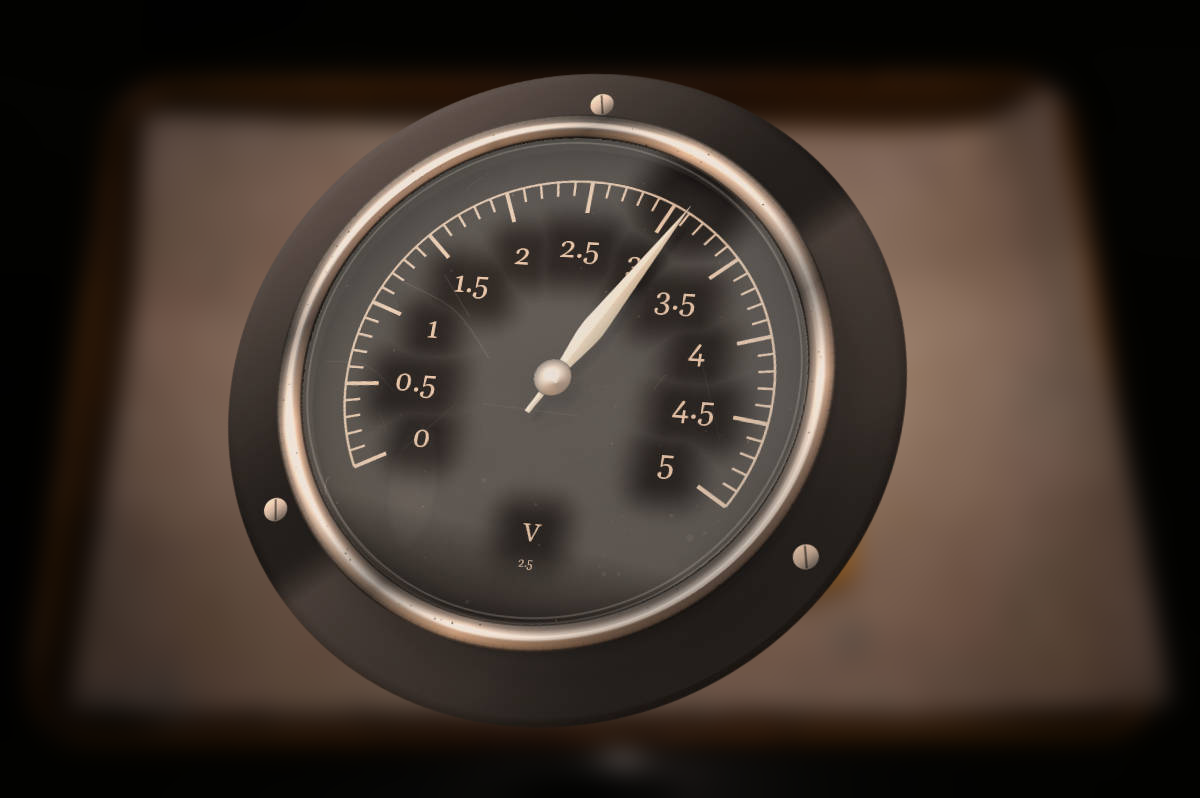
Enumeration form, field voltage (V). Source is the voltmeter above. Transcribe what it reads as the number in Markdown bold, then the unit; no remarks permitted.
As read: **3.1** V
